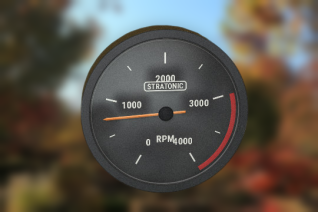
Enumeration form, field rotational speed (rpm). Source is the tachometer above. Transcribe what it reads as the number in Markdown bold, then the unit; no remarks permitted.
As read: **750** rpm
